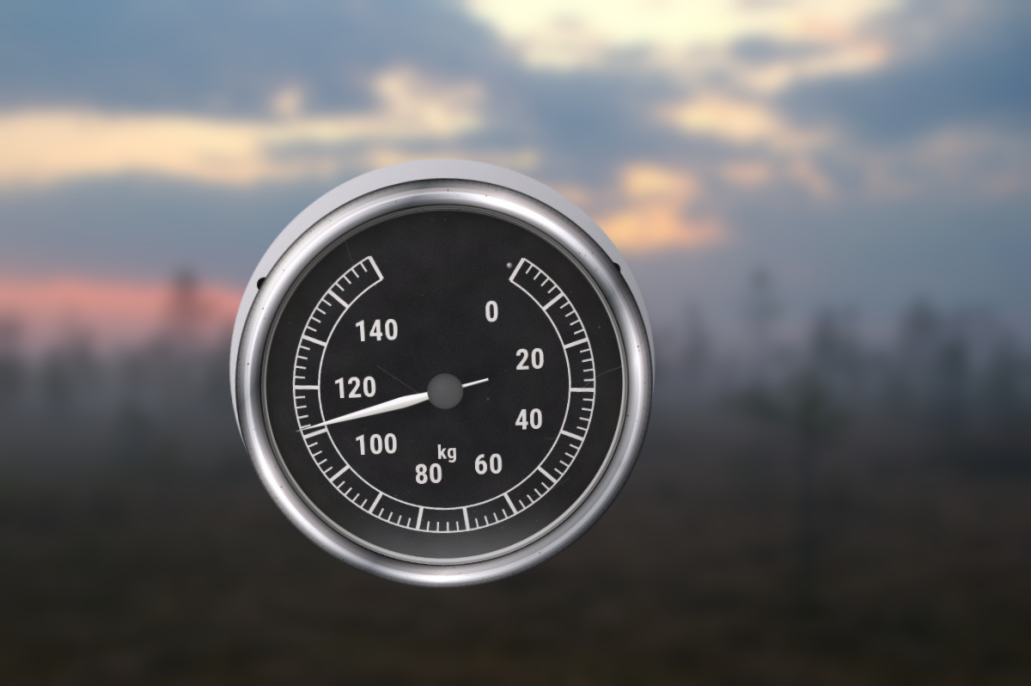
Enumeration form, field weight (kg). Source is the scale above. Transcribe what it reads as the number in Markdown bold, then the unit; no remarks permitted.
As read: **112** kg
